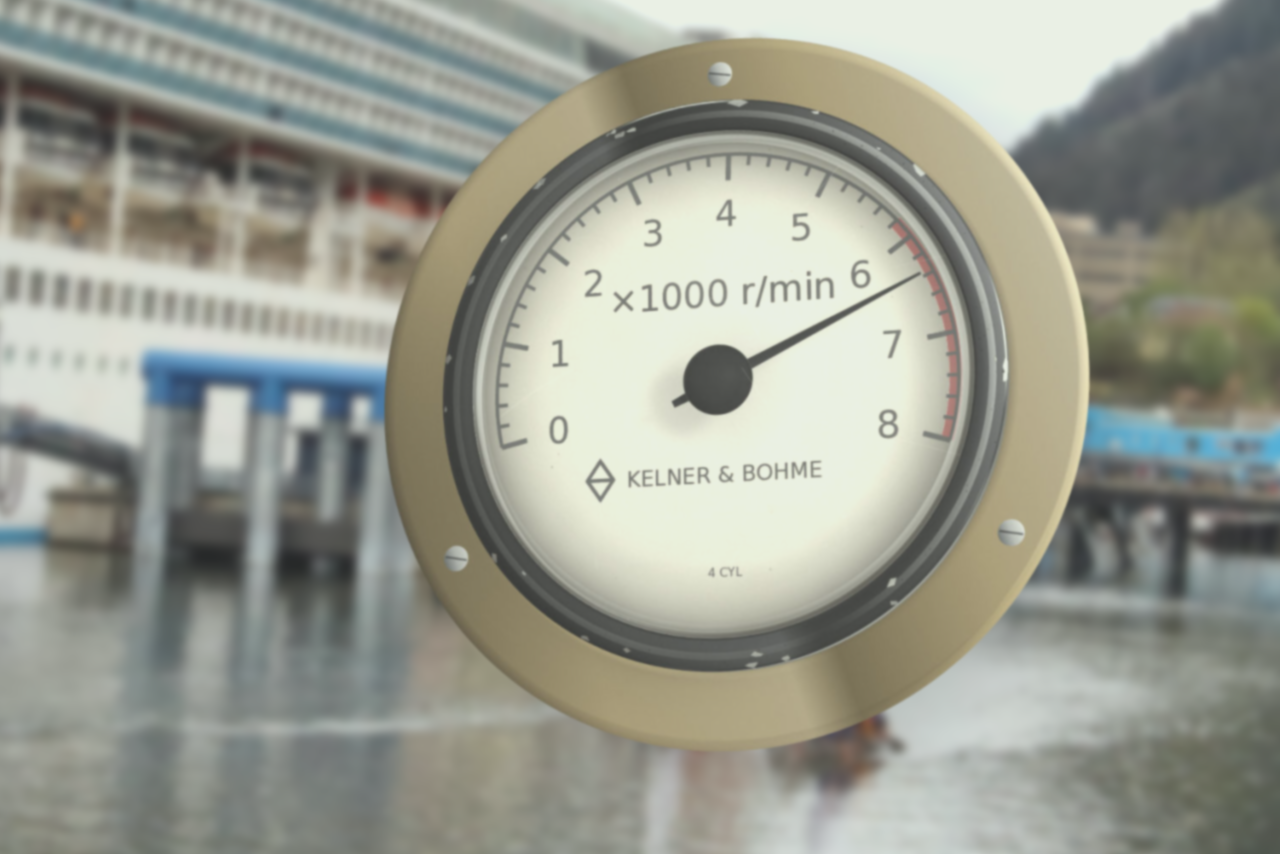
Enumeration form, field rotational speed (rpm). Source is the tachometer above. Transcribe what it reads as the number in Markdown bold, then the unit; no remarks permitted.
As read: **6400** rpm
